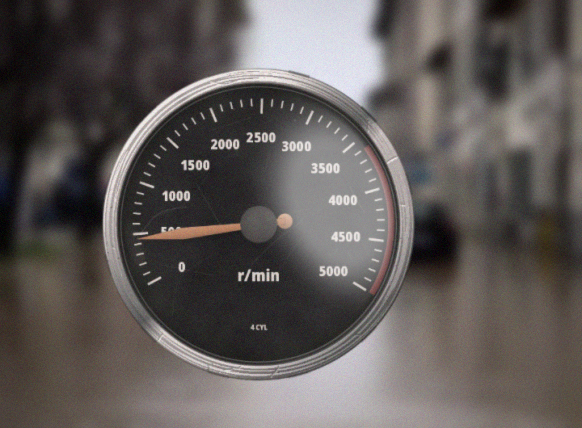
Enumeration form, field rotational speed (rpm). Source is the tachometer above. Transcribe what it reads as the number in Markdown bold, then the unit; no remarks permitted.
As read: **450** rpm
